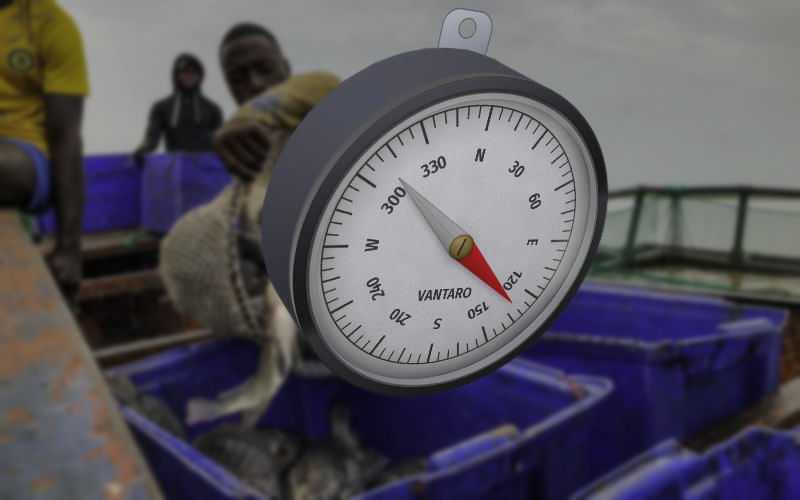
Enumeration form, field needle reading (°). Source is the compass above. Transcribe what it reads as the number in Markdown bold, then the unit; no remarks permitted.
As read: **130** °
